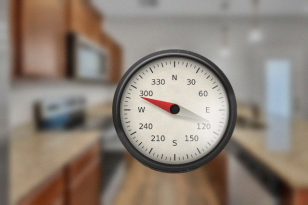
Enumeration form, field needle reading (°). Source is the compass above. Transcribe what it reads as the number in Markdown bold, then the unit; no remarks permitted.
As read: **290** °
